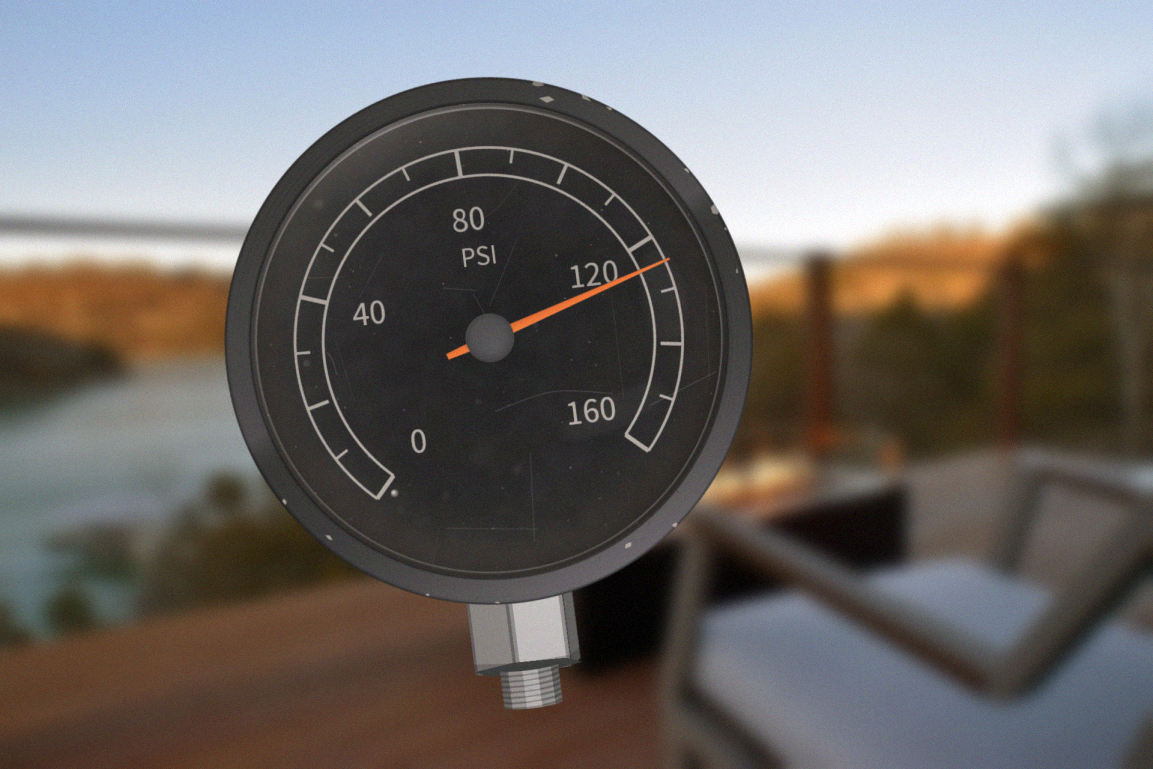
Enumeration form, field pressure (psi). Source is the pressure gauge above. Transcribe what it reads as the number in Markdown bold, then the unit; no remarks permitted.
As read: **125** psi
